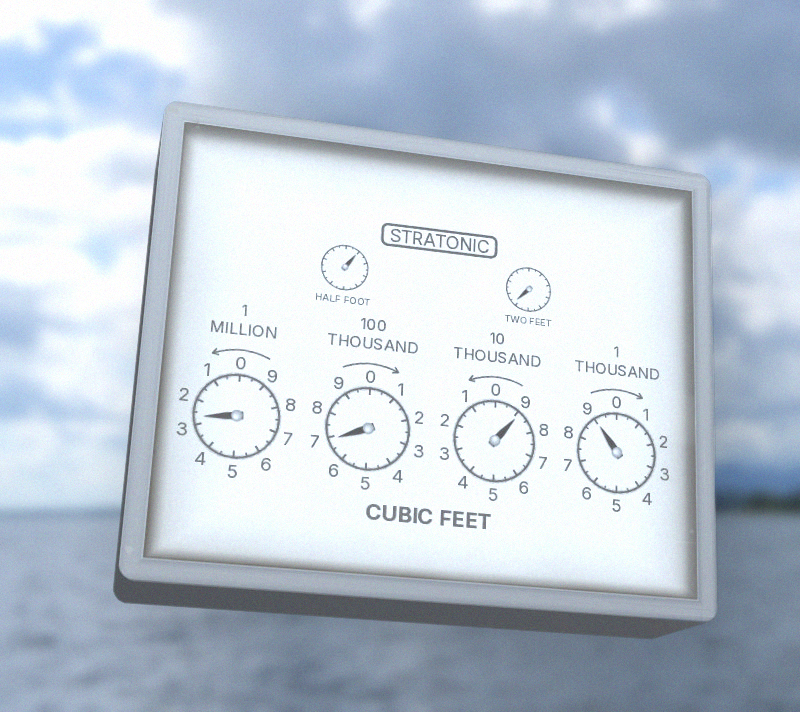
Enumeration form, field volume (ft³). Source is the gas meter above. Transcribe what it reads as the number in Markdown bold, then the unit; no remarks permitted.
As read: **268900** ft³
